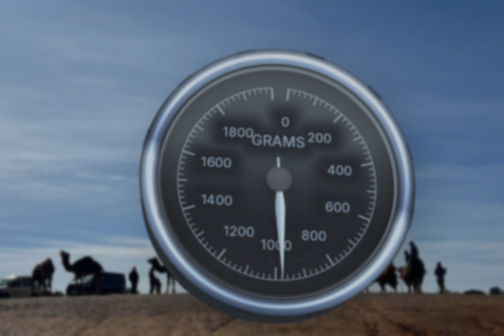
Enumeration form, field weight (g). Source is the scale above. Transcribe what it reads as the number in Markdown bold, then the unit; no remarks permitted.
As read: **980** g
